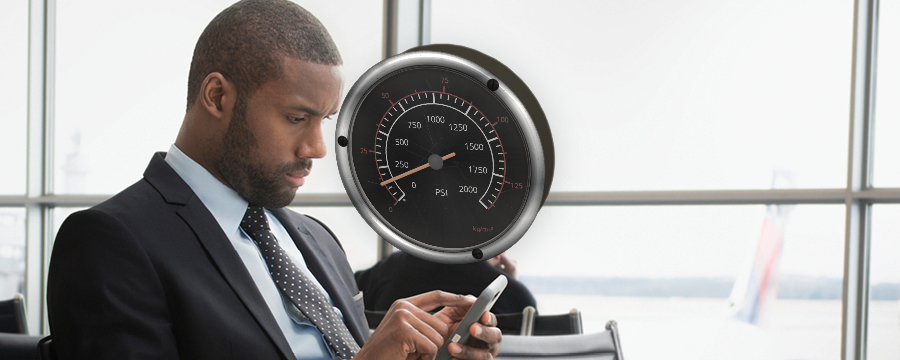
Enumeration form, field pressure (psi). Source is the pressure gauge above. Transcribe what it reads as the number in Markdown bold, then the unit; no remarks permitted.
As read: **150** psi
